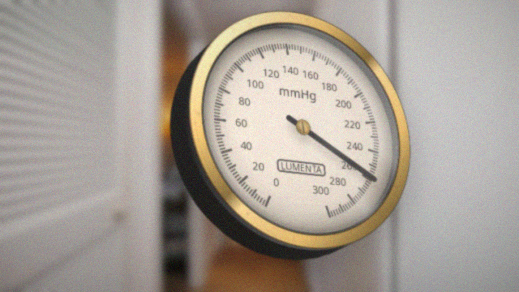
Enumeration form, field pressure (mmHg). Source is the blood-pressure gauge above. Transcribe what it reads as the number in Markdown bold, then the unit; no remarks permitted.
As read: **260** mmHg
